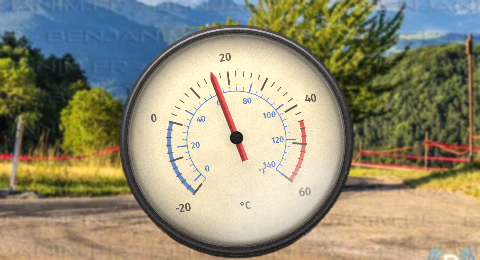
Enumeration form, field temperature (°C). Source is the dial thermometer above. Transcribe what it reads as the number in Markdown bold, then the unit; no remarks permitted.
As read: **16** °C
